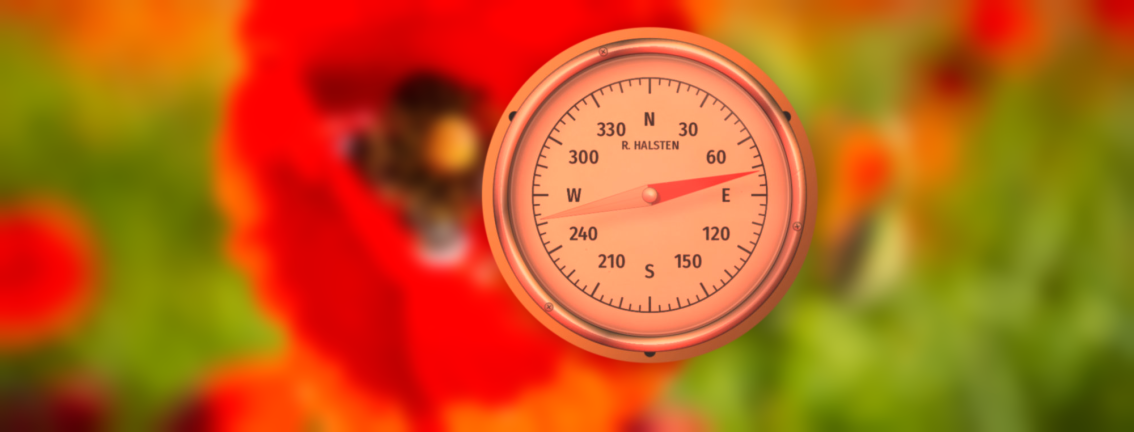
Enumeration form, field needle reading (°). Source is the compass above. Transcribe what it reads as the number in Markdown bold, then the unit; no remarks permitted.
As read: **77.5** °
